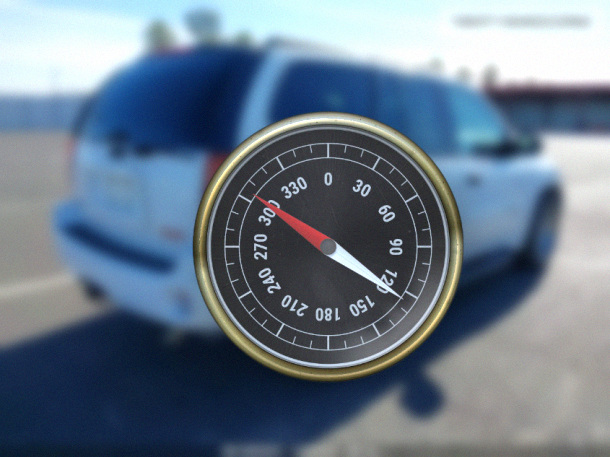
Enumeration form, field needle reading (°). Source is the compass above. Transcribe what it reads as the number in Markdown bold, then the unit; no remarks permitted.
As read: **305** °
